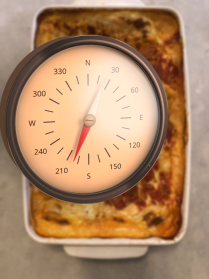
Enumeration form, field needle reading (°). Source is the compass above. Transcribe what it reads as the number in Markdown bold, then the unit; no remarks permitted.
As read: **202.5** °
